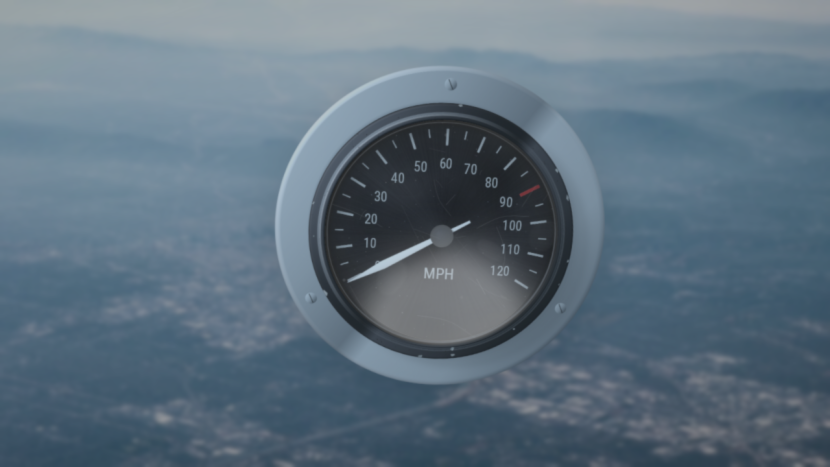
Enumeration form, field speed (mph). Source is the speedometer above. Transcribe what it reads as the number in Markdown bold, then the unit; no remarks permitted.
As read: **0** mph
